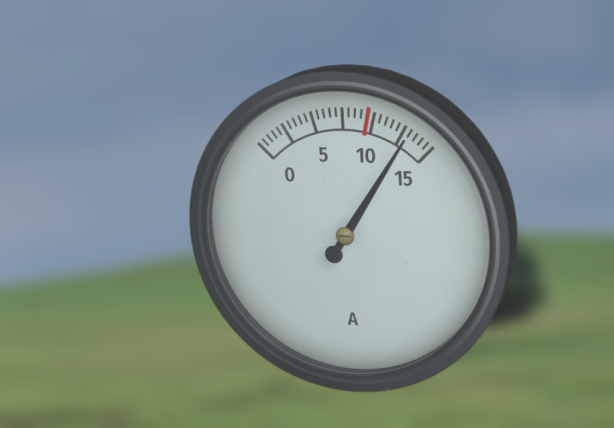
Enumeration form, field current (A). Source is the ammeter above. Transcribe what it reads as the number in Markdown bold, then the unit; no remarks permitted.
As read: **13** A
